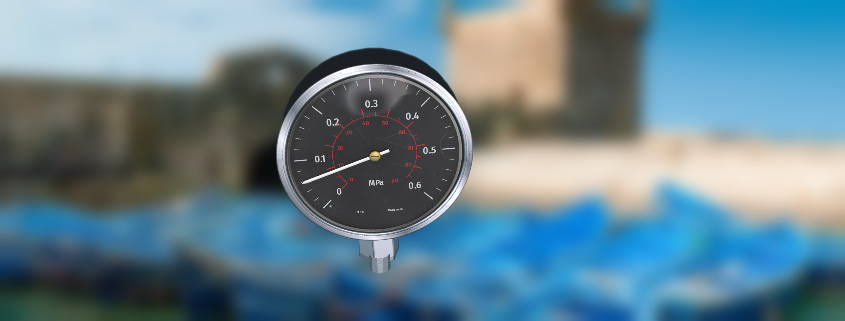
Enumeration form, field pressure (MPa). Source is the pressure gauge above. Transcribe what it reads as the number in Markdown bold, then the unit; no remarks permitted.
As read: **0.06** MPa
